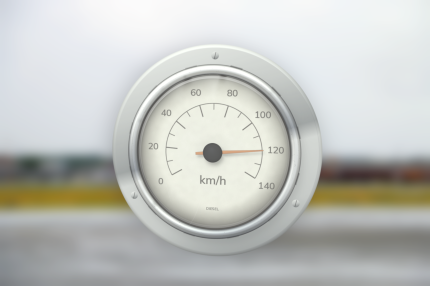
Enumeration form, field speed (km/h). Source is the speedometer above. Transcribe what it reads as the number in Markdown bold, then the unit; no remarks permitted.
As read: **120** km/h
